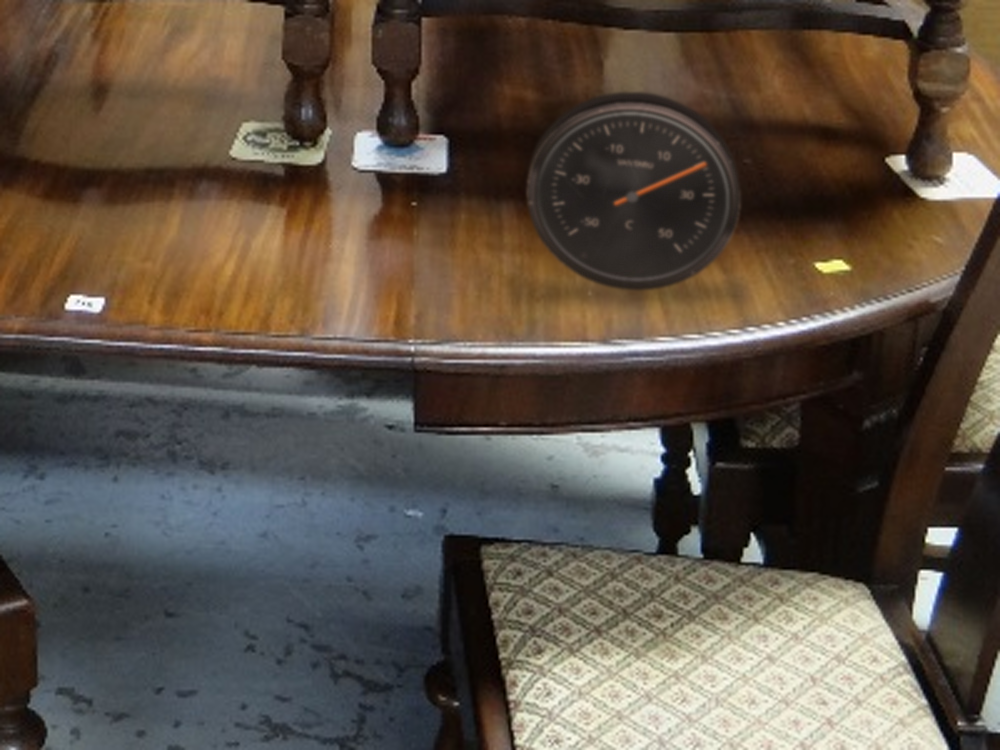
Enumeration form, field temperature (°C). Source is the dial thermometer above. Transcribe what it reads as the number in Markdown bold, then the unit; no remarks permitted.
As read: **20** °C
